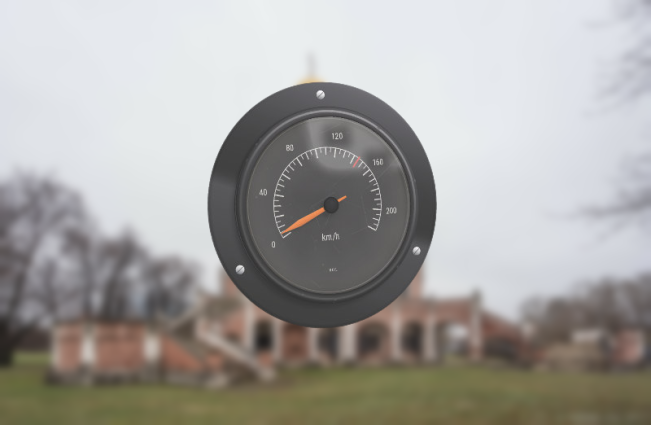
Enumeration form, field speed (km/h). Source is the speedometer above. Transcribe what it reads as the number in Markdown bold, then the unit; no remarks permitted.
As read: **5** km/h
